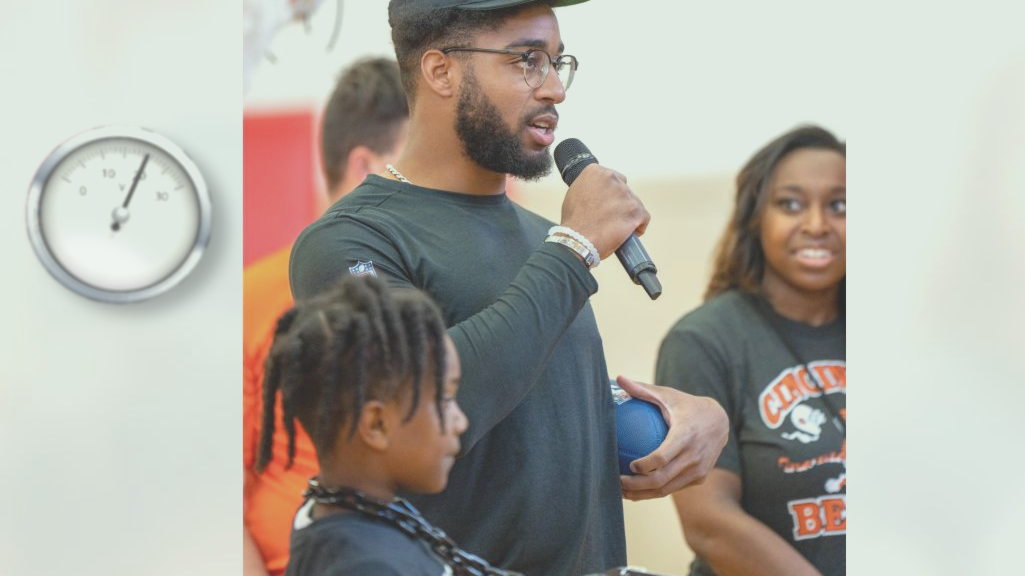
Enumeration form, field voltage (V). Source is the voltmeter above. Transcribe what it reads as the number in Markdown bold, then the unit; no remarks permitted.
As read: **20** V
